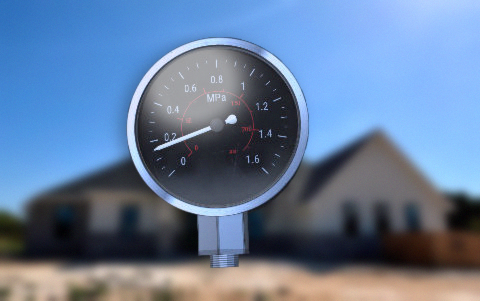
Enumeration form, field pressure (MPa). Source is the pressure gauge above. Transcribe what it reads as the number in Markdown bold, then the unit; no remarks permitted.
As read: **0.15** MPa
